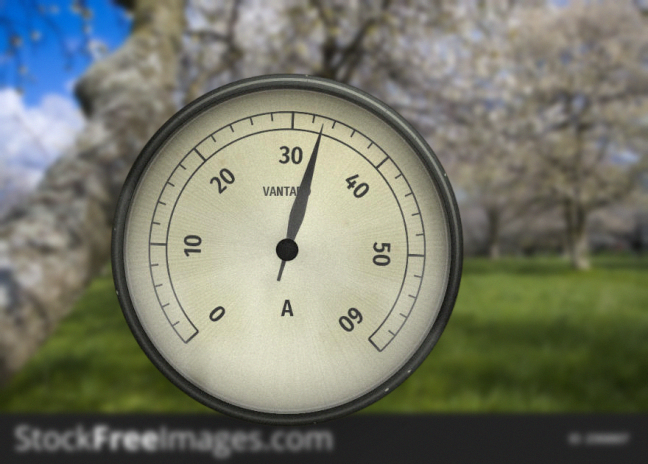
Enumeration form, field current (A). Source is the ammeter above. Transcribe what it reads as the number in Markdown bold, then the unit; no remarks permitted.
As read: **33** A
